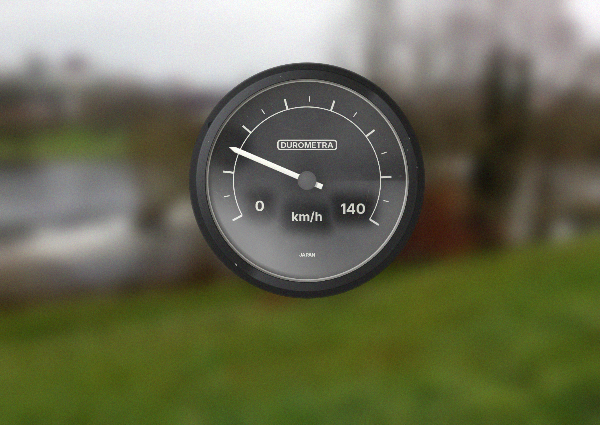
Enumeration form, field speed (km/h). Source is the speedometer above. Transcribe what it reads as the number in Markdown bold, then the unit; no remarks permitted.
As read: **30** km/h
